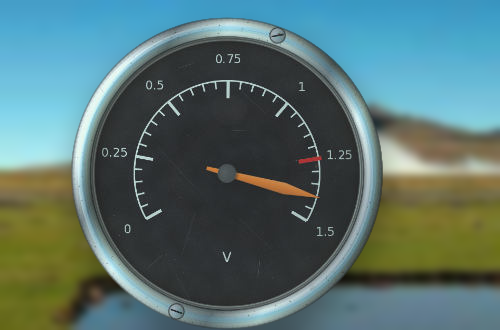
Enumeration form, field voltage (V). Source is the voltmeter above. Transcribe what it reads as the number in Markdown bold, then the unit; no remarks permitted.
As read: **1.4** V
